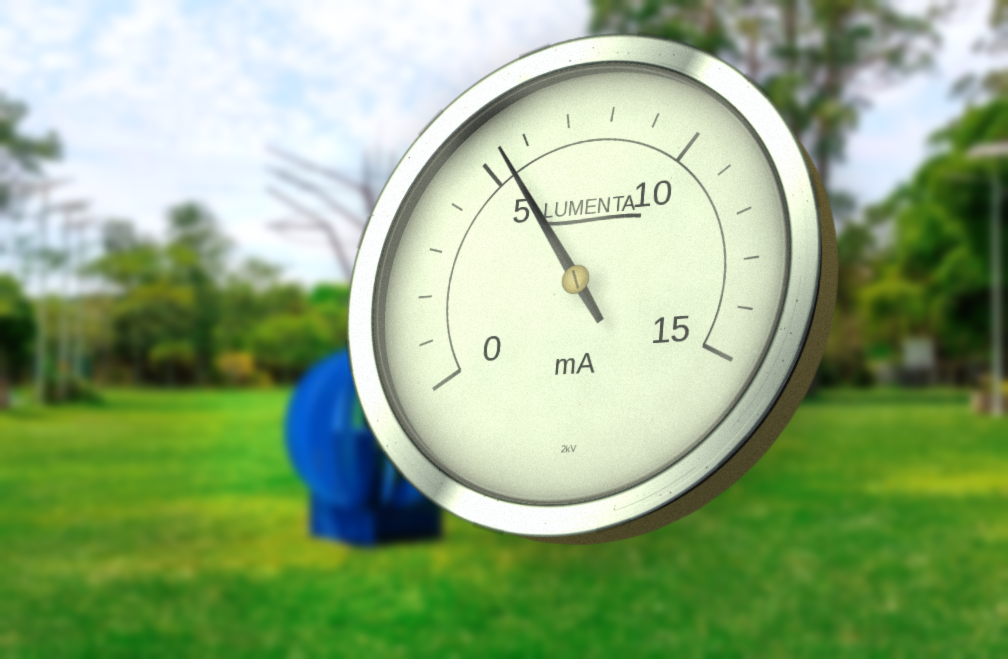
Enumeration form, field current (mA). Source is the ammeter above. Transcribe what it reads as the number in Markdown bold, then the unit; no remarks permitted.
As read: **5.5** mA
